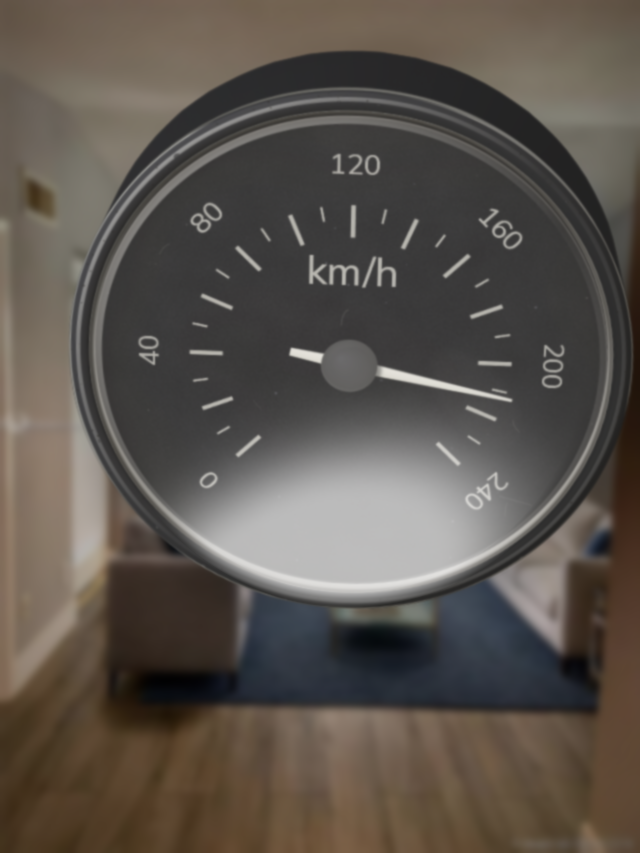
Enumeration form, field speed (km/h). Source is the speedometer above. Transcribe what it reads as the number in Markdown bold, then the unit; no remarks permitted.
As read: **210** km/h
